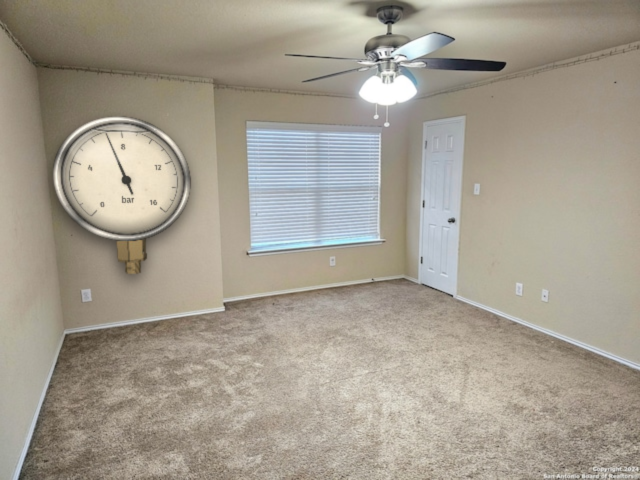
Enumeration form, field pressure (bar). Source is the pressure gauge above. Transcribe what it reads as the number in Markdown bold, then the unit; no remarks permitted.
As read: **7** bar
